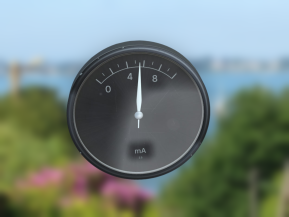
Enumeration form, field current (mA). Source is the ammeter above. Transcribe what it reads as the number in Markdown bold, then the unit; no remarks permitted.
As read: **5.5** mA
